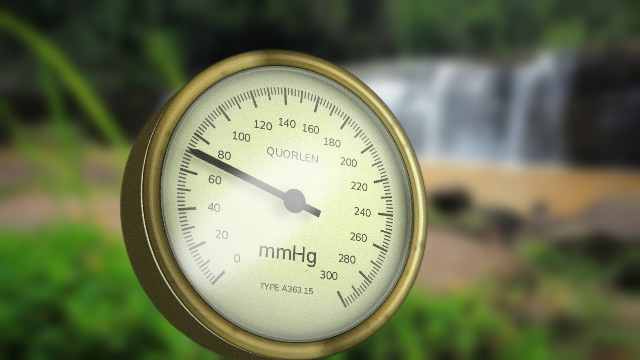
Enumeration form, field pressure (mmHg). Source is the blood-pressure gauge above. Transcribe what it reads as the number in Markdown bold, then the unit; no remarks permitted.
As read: **70** mmHg
